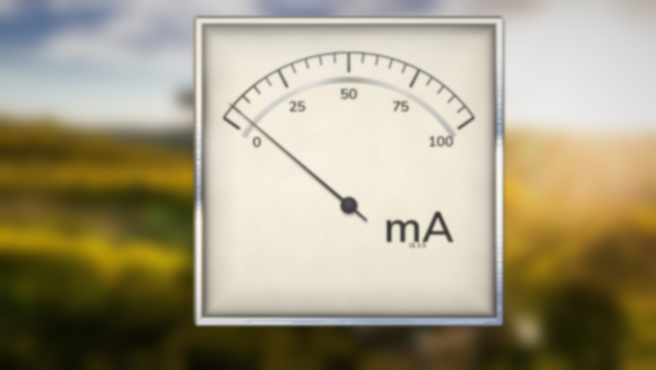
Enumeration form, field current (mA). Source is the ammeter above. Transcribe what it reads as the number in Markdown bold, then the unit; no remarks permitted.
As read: **5** mA
